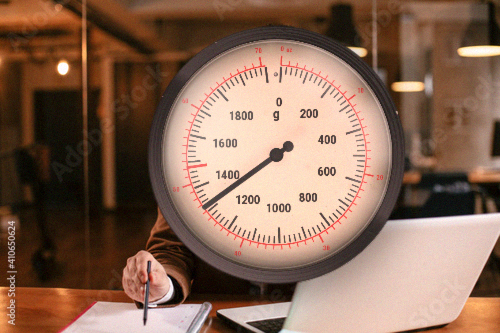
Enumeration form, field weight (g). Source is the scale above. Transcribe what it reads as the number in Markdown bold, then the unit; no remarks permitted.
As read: **1320** g
